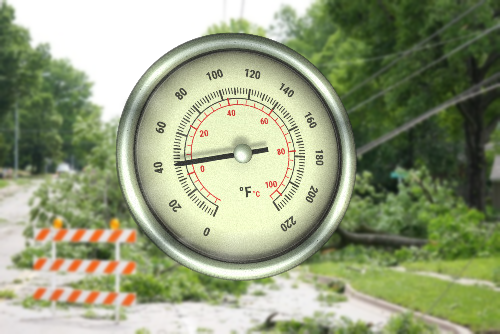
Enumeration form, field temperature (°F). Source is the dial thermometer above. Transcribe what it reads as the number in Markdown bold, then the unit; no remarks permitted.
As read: **40** °F
